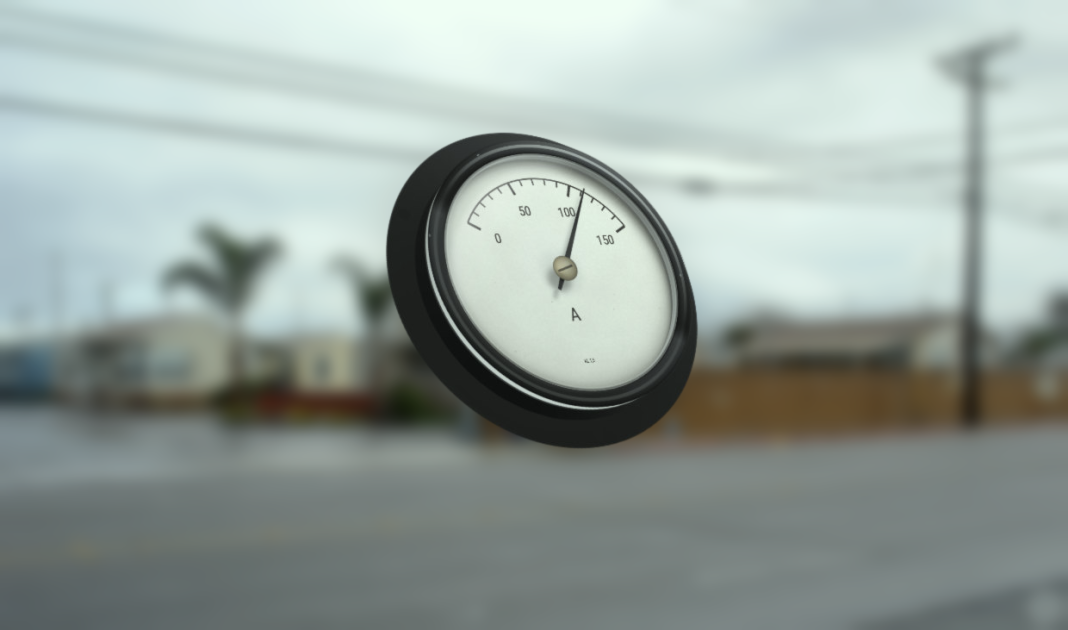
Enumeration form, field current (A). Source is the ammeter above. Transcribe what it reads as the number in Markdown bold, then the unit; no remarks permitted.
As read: **110** A
